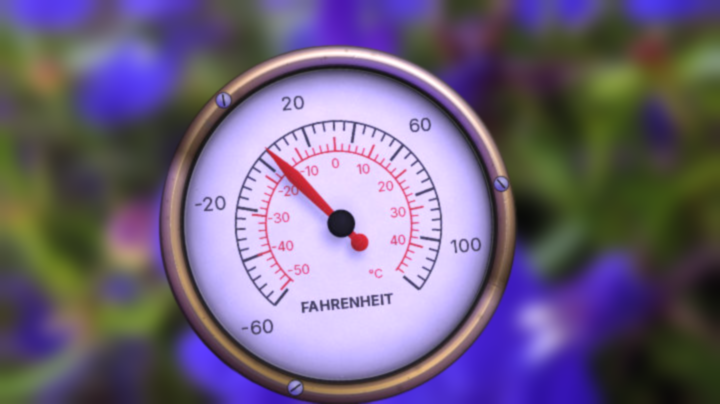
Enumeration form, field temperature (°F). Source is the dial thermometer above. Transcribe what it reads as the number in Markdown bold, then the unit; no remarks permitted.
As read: **4** °F
